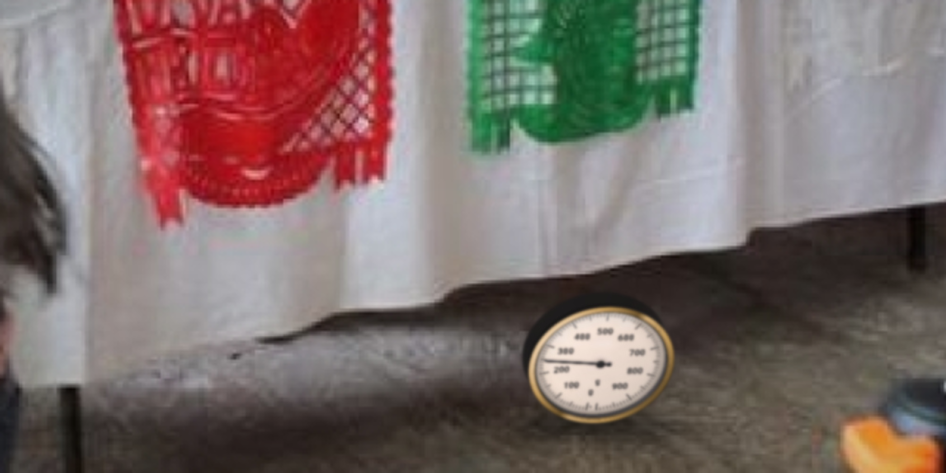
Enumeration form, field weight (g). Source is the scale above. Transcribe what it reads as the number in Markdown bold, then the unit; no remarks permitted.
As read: **250** g
